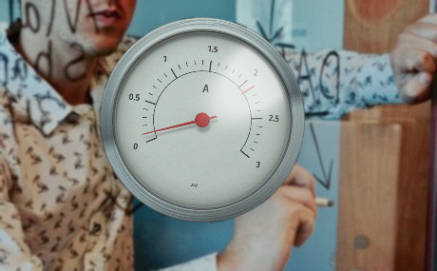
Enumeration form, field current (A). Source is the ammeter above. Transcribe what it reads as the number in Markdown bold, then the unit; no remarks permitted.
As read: **0.1** A
